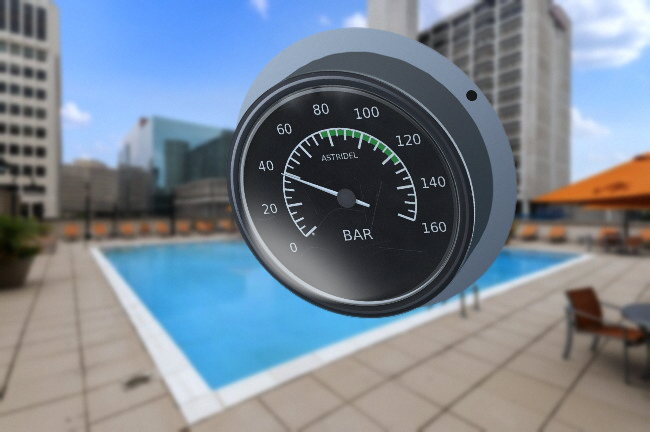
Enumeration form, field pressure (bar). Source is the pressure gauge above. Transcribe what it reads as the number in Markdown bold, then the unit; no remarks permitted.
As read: **40** bar
